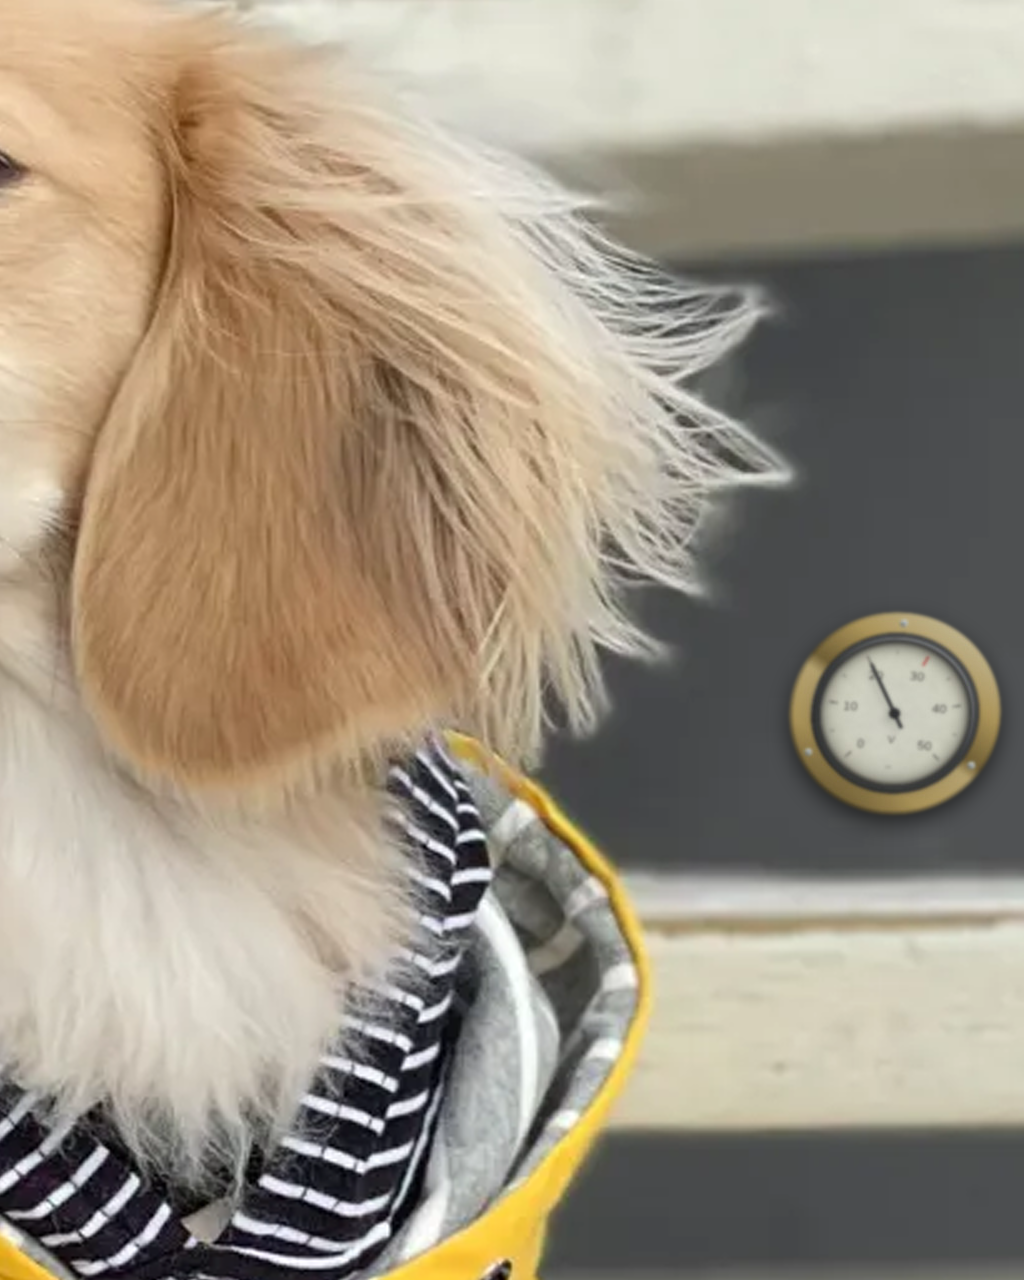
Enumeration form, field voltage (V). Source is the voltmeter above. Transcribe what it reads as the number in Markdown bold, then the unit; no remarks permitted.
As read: **20** V
